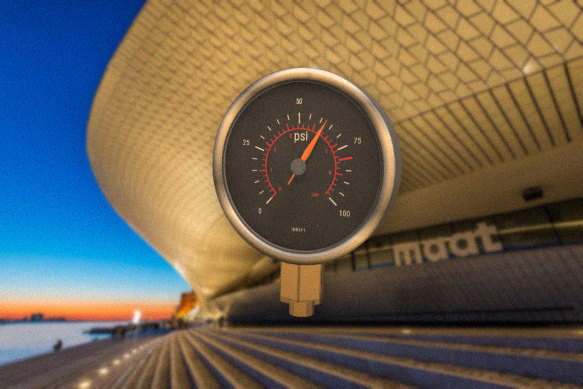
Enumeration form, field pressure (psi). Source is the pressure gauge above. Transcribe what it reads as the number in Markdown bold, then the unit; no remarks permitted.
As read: **62.5** psi
